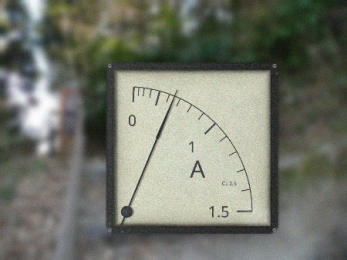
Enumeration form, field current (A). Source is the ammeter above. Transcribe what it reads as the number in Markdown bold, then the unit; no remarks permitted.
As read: **0.65** A
